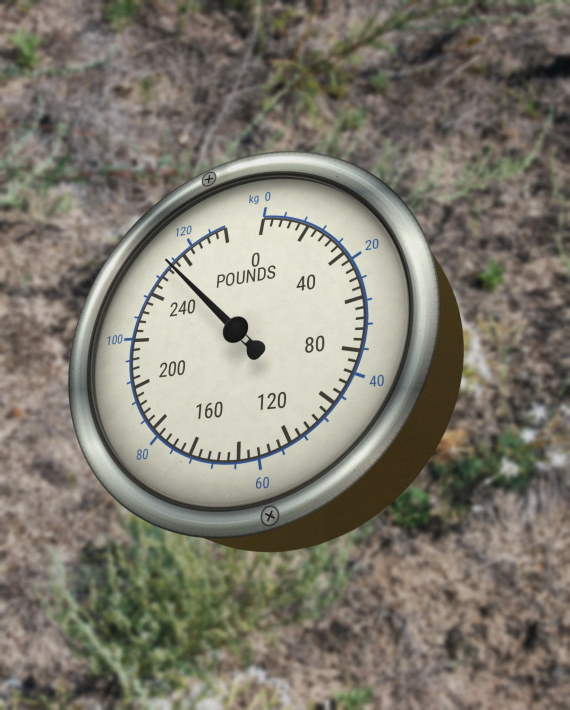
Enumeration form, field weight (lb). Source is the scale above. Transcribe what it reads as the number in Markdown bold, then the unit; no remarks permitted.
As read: **254** lb
